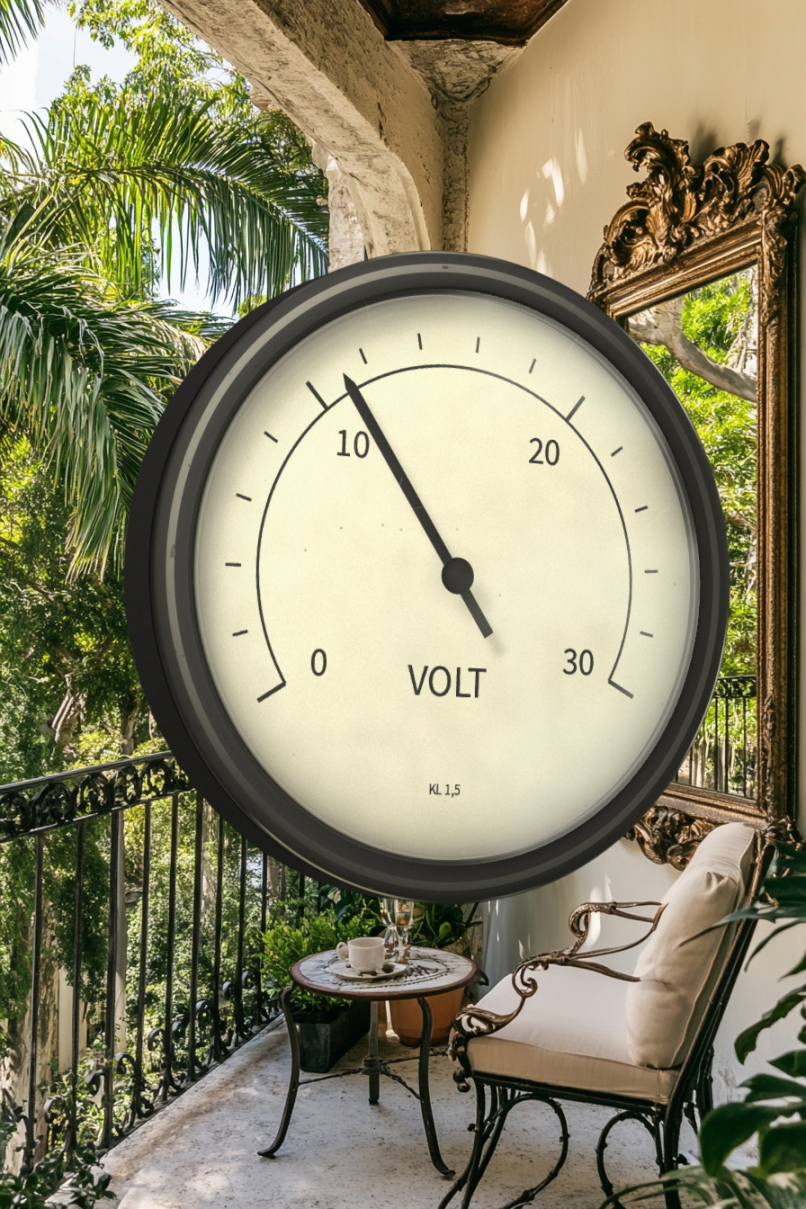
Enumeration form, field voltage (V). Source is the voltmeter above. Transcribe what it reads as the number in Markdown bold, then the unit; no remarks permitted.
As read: **11** V
